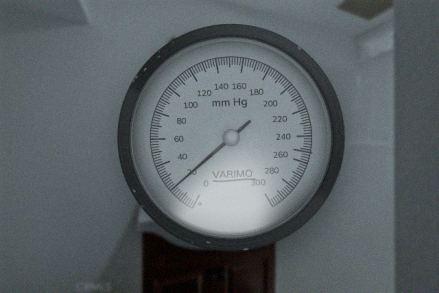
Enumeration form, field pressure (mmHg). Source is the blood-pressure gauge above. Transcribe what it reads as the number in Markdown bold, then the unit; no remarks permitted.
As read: **20** mmHg
